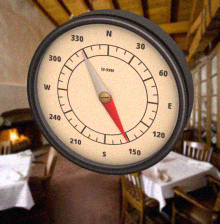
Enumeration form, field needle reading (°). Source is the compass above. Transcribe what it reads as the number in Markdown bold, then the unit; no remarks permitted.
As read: **150** °
